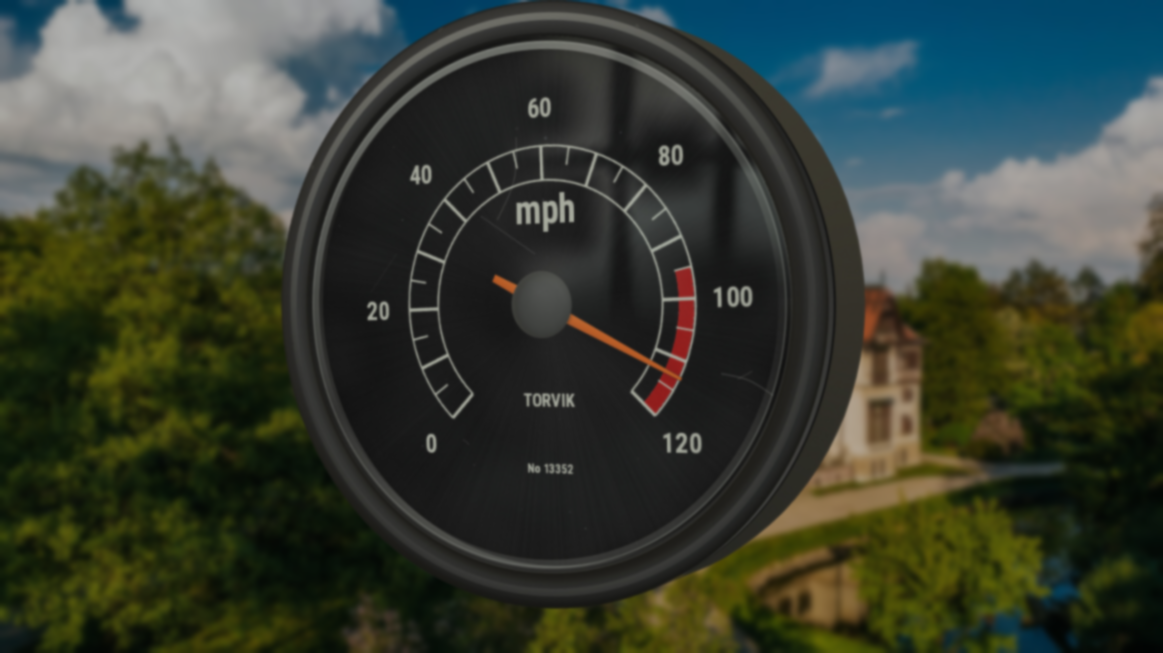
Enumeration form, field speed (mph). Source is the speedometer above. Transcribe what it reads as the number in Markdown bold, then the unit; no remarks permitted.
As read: **112.5** mph
